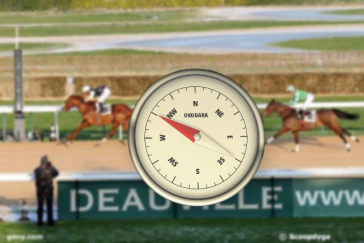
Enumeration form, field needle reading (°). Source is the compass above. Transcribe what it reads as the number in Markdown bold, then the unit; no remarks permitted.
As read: **300** °
